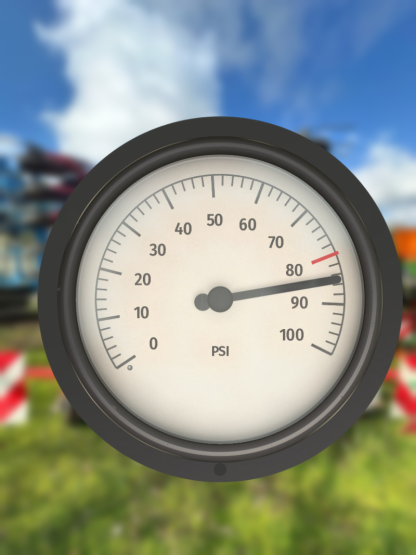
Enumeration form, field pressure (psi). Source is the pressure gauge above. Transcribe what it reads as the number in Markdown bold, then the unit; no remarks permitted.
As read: **85** psi
